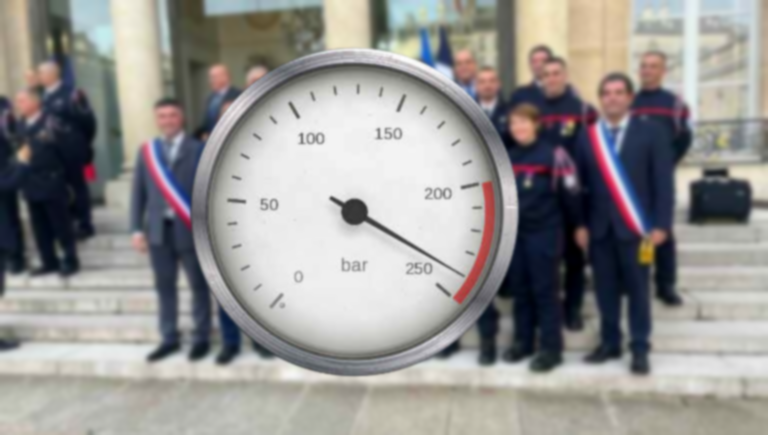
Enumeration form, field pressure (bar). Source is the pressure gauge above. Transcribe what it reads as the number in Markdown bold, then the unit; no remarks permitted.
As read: **240** bar
